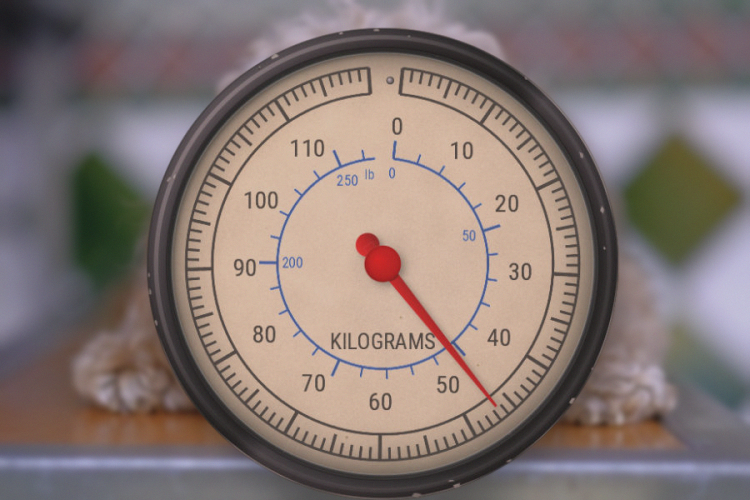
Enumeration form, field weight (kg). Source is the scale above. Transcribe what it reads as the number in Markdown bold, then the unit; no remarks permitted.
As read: **46.5** kg
